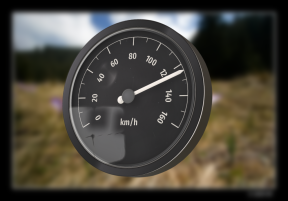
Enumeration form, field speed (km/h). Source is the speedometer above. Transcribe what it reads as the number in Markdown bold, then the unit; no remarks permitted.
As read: **125** km/h
